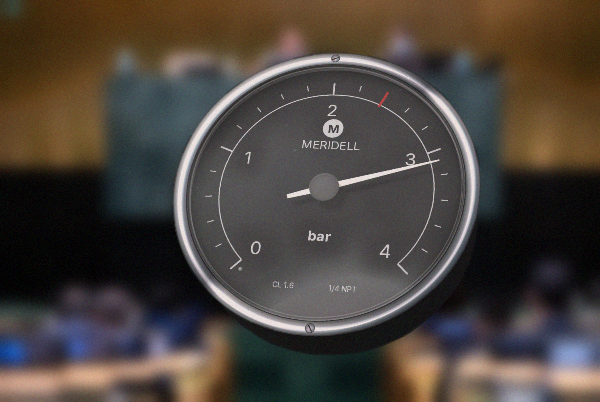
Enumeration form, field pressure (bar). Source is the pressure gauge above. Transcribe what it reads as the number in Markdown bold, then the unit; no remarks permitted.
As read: **3.1** bar
